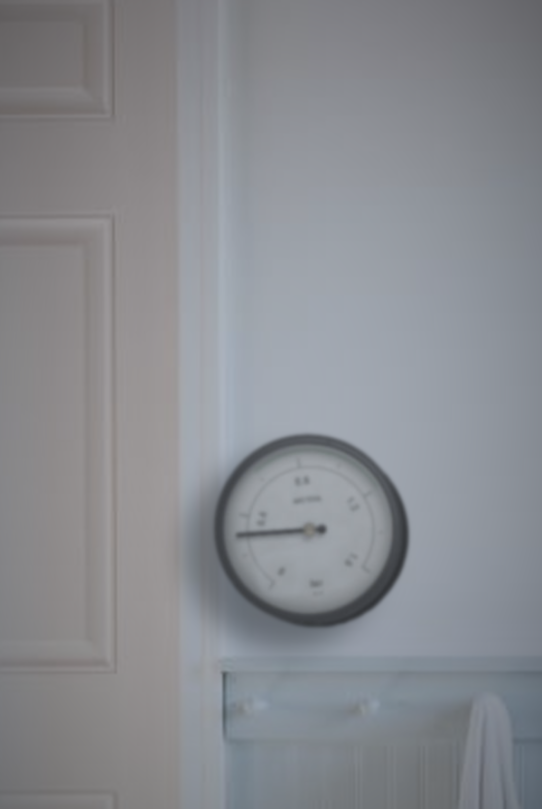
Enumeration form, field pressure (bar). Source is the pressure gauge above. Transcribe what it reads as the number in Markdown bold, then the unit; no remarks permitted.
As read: **0.3** bar
